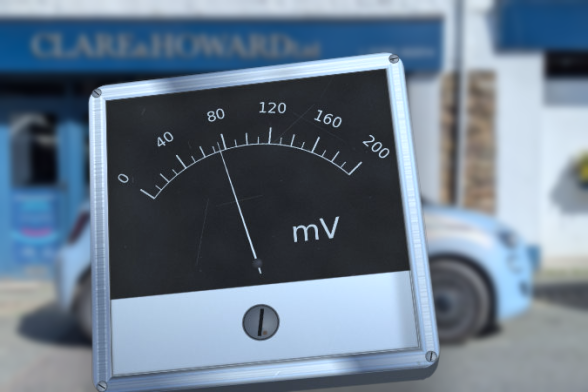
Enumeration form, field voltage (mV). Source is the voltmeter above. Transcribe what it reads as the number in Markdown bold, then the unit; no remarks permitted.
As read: **75** mV
